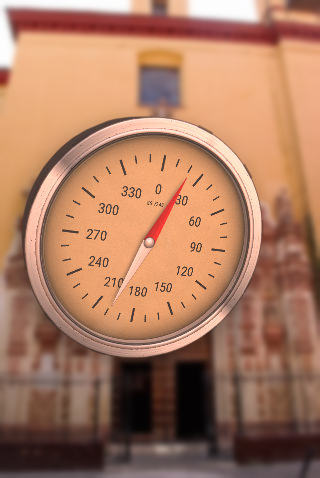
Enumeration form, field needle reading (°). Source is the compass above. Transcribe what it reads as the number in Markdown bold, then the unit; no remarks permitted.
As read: **20** °
